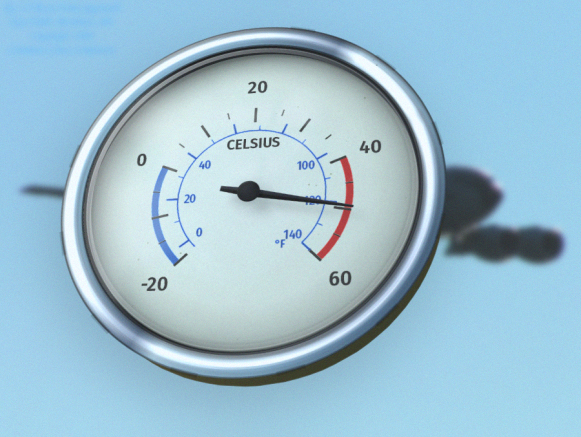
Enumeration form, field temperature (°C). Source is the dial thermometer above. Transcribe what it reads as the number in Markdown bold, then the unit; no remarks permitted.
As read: **50** °C
